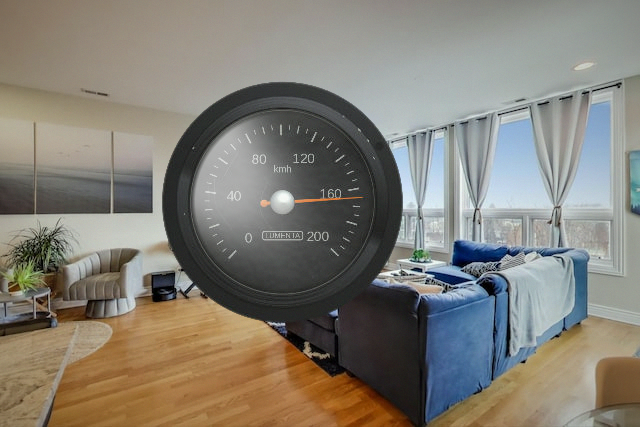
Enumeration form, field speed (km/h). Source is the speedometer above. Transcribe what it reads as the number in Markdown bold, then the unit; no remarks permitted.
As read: **165** km/h
